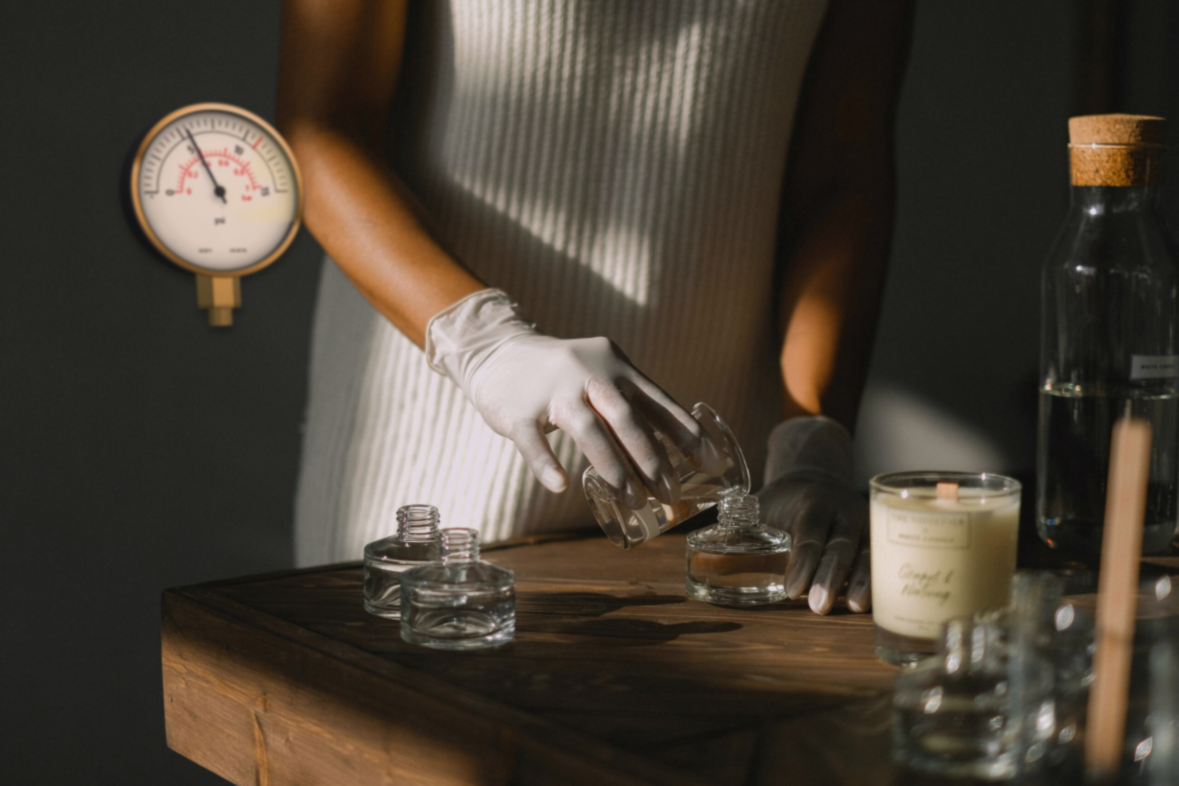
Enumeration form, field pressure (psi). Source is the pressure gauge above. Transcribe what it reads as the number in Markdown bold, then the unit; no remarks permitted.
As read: **5.5** psi
